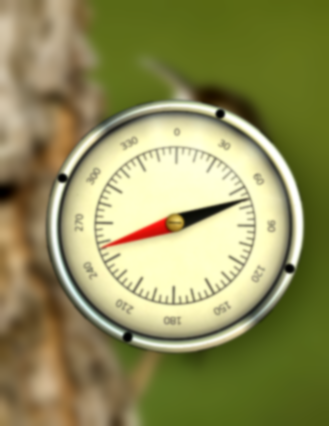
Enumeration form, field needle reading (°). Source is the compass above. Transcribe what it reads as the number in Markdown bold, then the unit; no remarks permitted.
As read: **250** °
